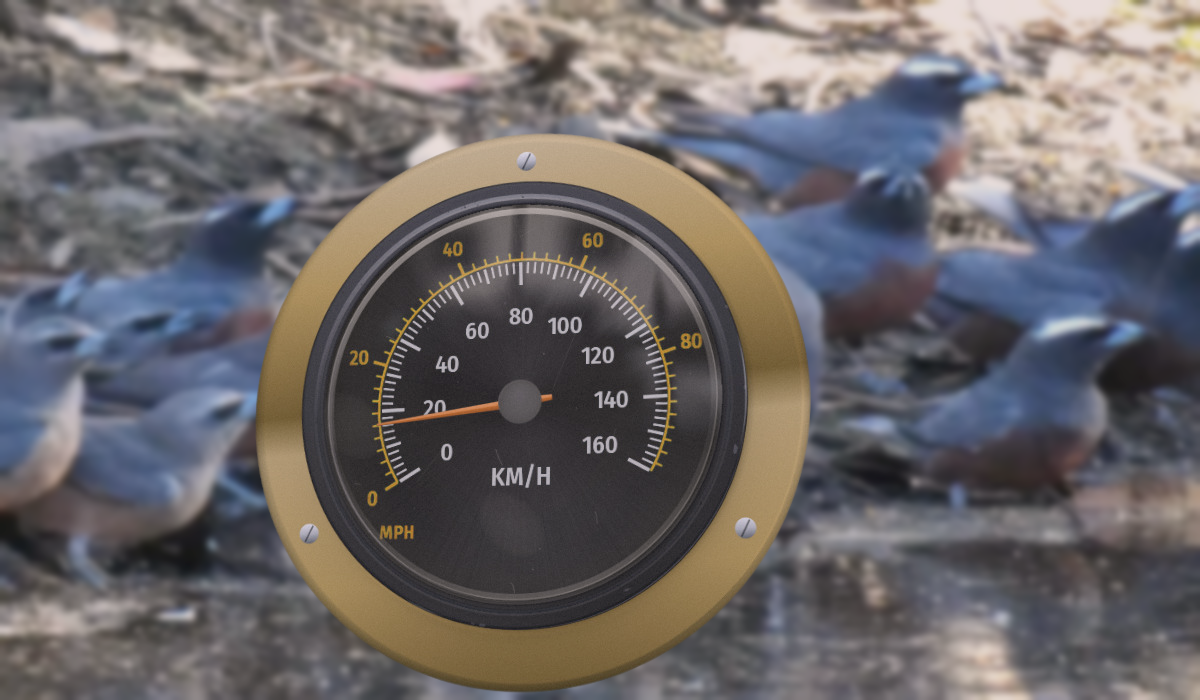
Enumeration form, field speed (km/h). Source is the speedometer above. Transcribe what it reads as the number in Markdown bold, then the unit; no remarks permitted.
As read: **16** km/h
